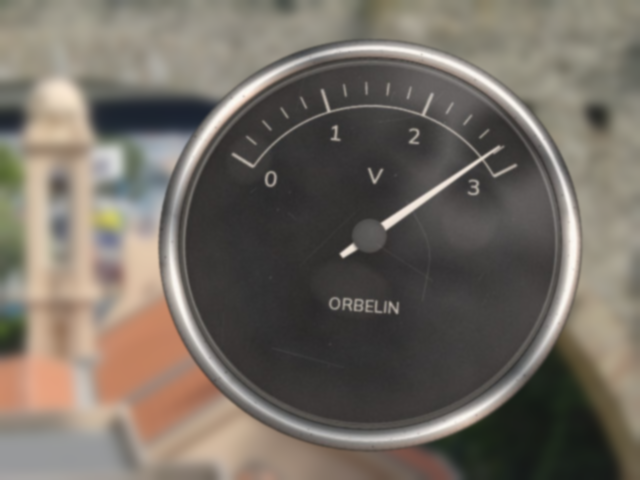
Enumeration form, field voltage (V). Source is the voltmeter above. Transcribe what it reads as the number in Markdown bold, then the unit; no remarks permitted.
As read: **2.8** V
